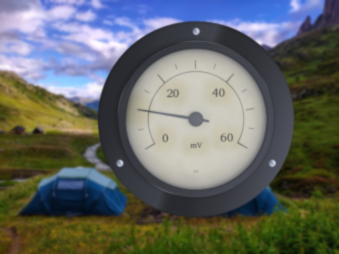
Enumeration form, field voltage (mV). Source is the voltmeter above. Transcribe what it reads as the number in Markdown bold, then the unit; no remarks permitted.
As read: **10** mV
